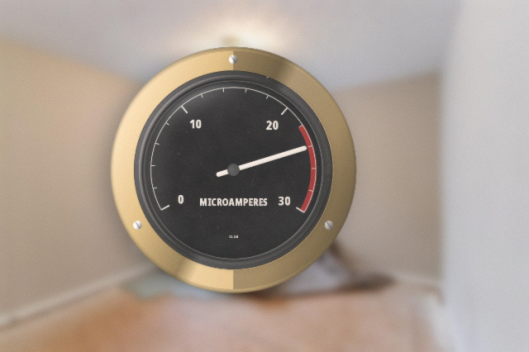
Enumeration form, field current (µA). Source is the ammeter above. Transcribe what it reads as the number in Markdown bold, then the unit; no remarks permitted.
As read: **24** µA
